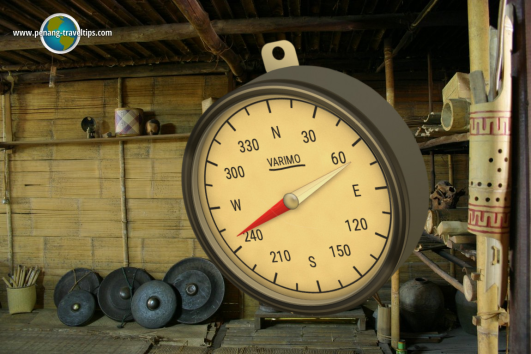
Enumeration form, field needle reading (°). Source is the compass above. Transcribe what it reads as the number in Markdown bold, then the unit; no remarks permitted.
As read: **247.5** °
